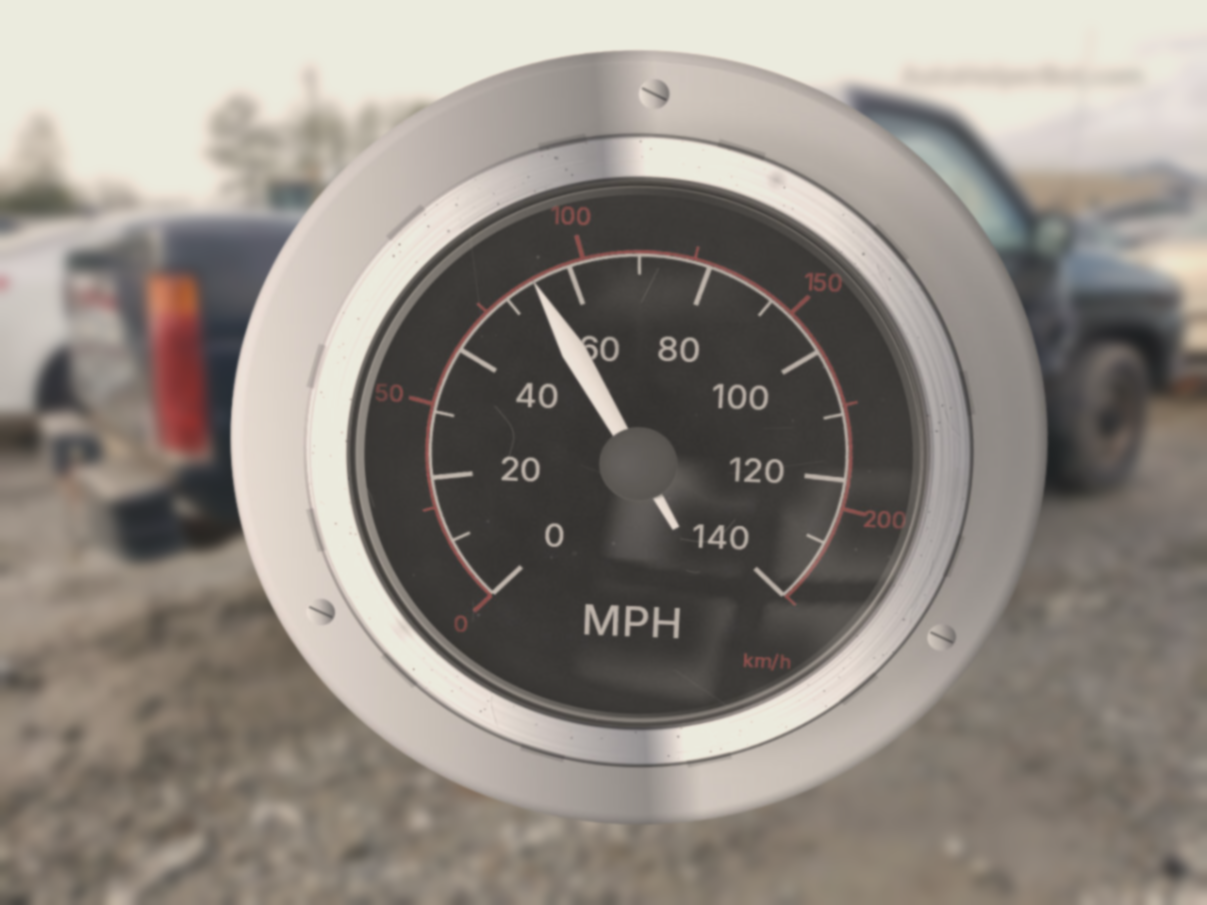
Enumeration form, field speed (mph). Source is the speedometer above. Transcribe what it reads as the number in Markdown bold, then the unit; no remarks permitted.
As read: **55** mph
